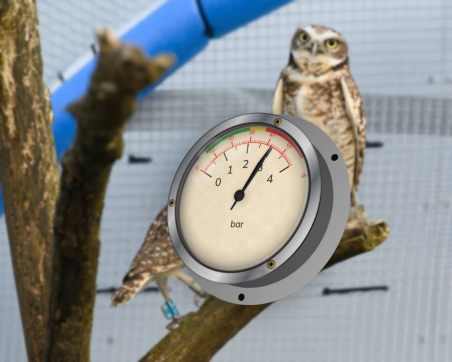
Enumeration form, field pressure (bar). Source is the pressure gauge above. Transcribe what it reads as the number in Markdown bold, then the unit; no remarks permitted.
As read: **3** bar
